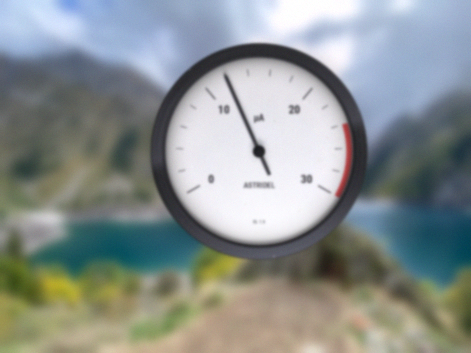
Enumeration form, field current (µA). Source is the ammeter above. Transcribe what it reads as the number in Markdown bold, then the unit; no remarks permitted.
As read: **12** µA
